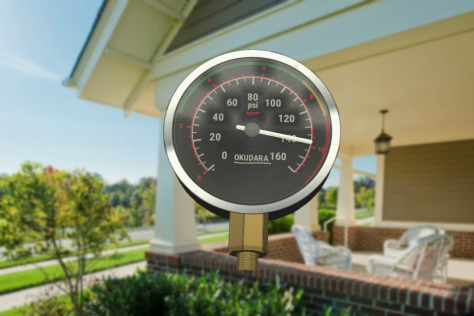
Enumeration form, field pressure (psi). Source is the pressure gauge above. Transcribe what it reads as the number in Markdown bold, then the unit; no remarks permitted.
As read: **140** psi
